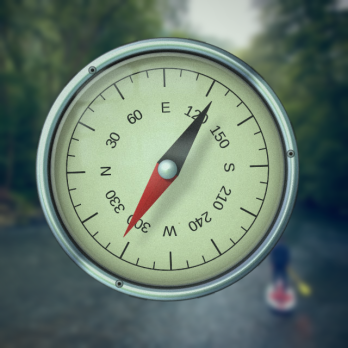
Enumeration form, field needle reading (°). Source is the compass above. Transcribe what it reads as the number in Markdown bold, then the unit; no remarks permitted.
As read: **305** °
